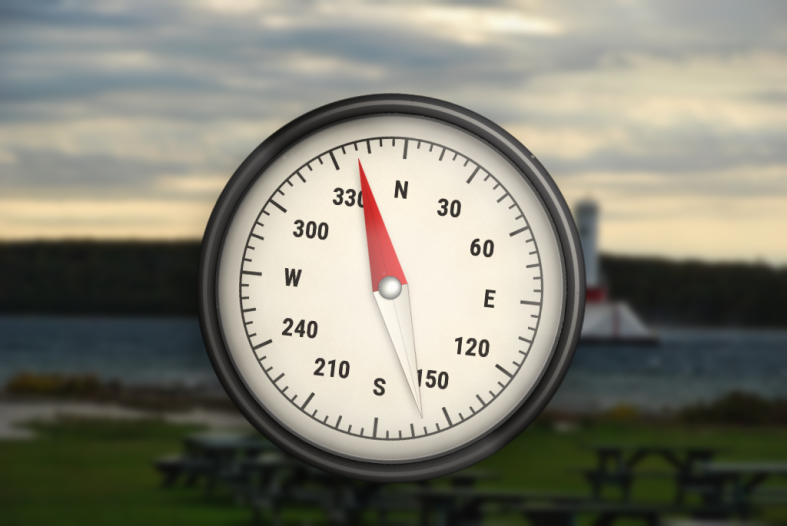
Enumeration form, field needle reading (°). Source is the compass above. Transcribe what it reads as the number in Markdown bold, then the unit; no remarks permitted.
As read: **340** °
